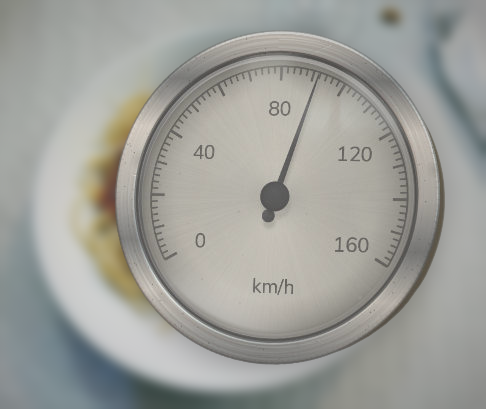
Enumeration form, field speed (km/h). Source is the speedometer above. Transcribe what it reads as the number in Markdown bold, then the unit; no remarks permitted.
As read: **92** km/h
